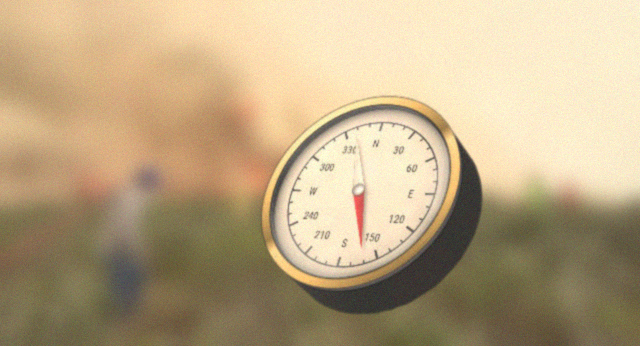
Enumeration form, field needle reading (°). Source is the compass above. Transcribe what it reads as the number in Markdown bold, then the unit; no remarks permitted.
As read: **160** °
